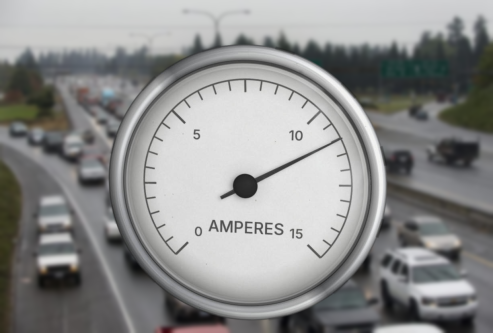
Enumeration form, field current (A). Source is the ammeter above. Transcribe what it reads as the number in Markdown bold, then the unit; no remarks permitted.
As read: **11** A
